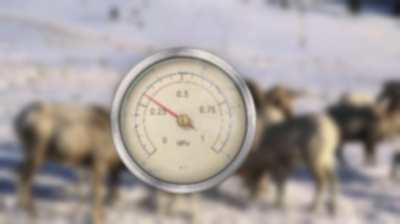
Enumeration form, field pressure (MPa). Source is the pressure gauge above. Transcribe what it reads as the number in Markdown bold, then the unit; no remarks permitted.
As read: **0.3** MPa
